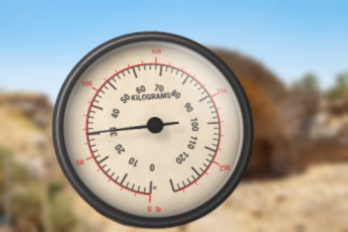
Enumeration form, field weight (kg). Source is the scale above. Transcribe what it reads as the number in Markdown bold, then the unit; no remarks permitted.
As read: **30** kg
